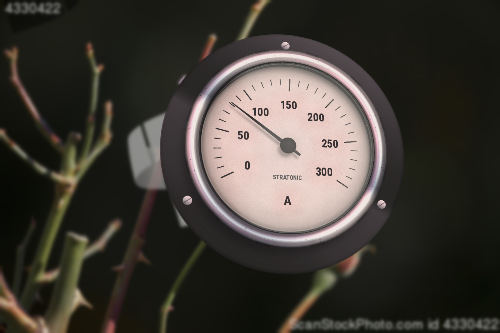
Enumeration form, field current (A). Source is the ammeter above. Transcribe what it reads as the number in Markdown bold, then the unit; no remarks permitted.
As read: **80** A
